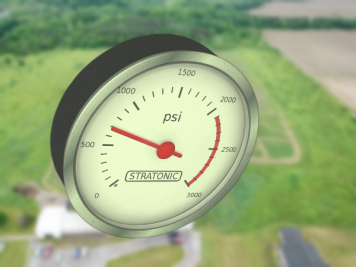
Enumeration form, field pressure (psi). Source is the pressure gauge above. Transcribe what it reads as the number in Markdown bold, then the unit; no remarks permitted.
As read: **700** psi
